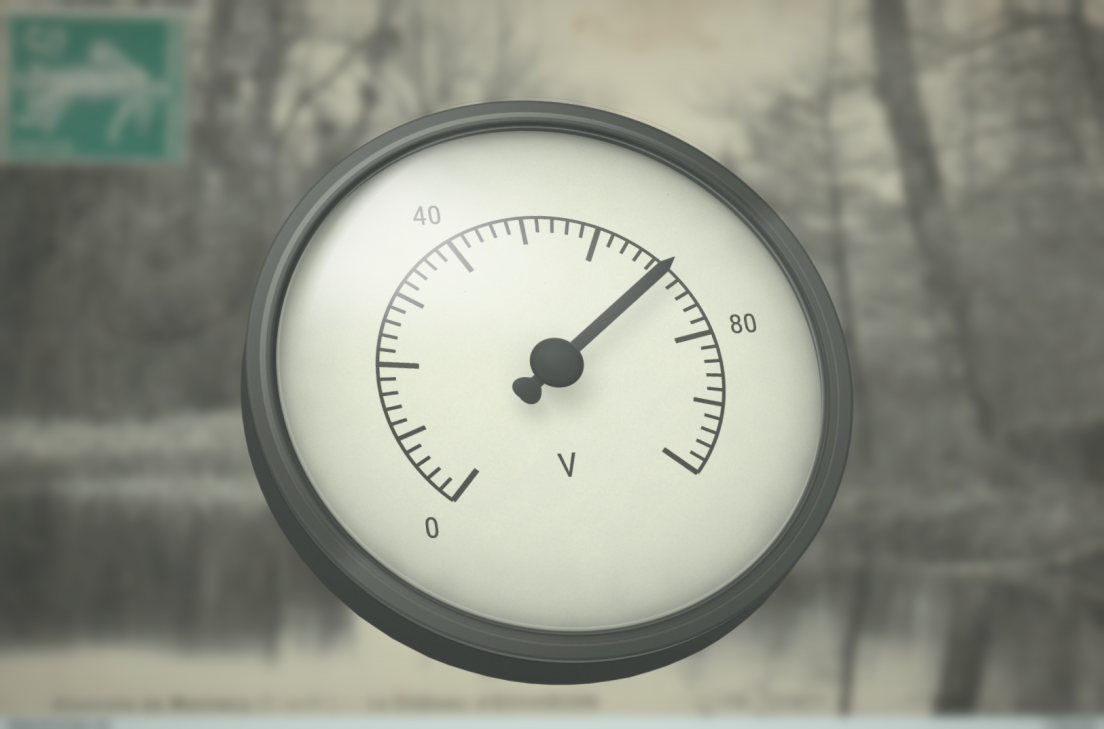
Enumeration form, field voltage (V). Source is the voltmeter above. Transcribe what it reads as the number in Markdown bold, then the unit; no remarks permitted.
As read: **70** V
